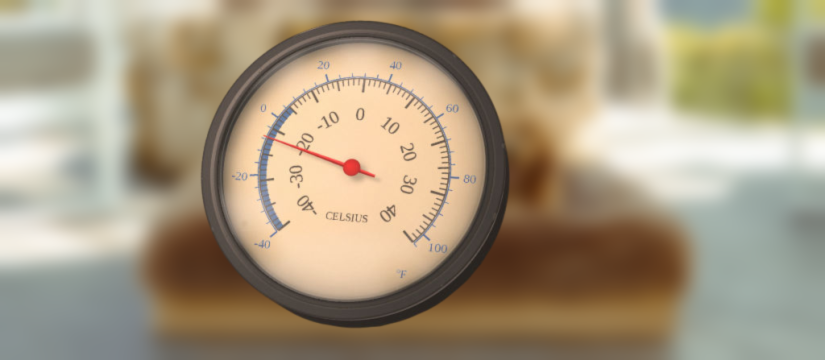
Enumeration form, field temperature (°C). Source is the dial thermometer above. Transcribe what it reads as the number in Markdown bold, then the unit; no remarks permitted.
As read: **-22** °C
